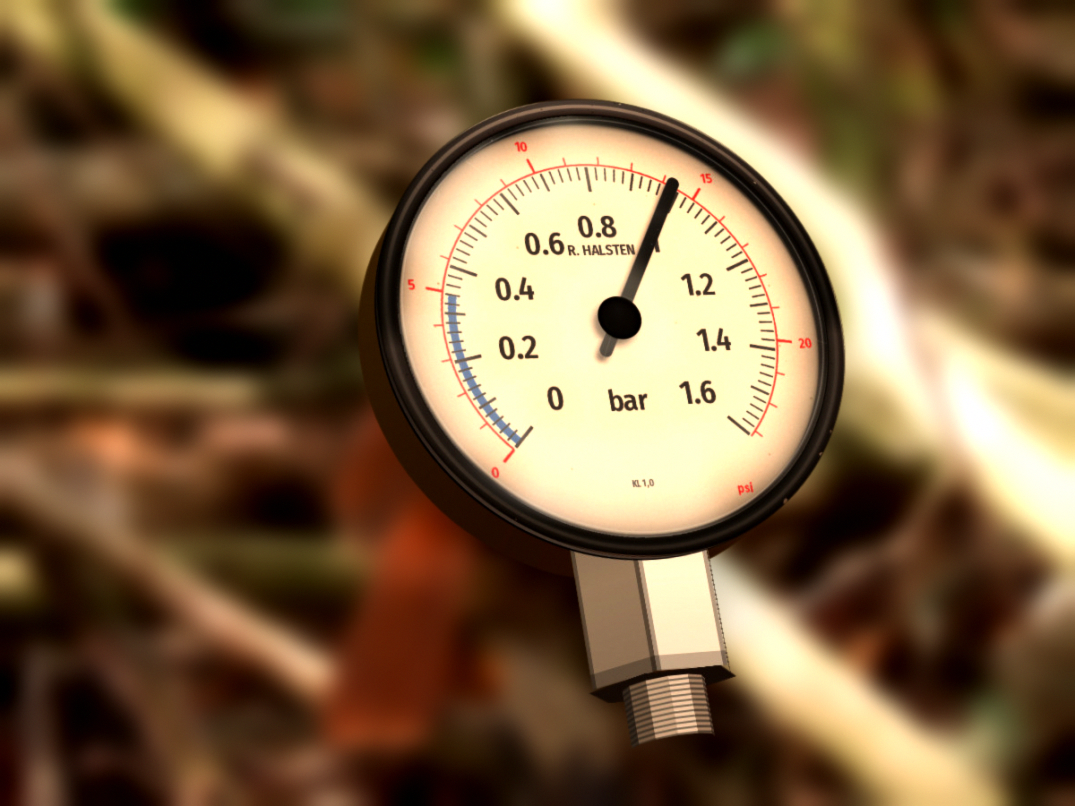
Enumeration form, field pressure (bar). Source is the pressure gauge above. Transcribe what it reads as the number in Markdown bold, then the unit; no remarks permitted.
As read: **0.98** bar
